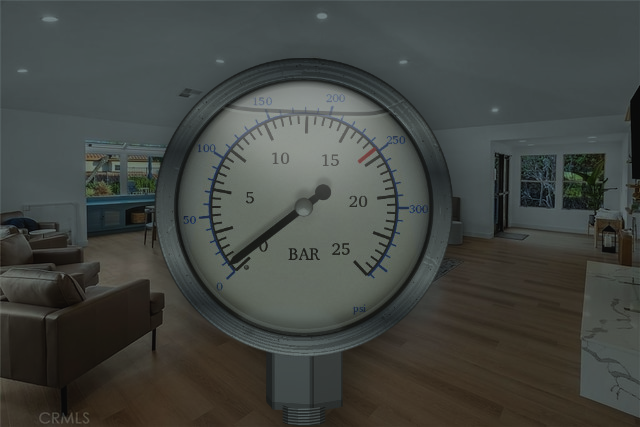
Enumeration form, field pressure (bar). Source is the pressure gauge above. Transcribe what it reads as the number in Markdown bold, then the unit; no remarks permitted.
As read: **0.5** bar
